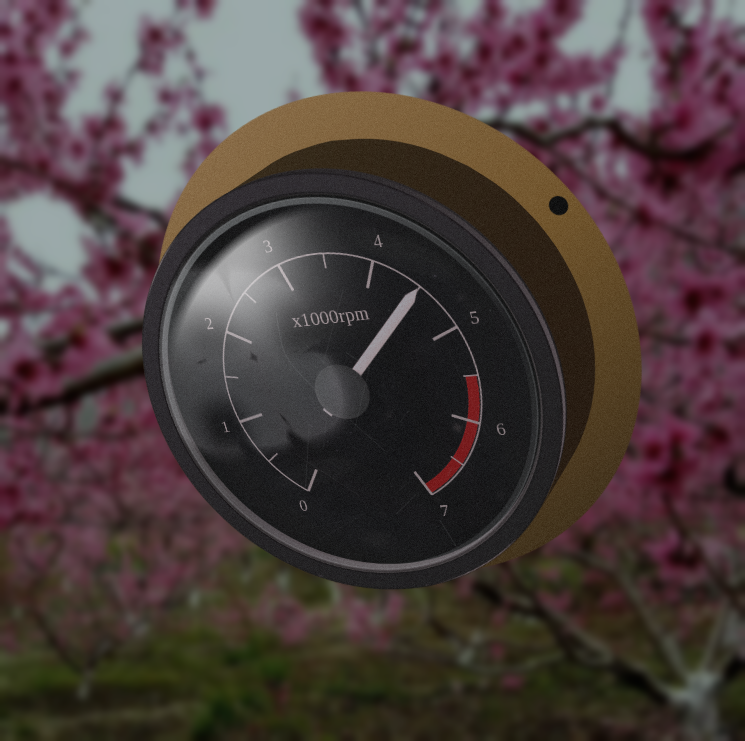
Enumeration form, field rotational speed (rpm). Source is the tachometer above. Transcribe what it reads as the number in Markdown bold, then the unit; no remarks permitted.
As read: **4500** rpm
